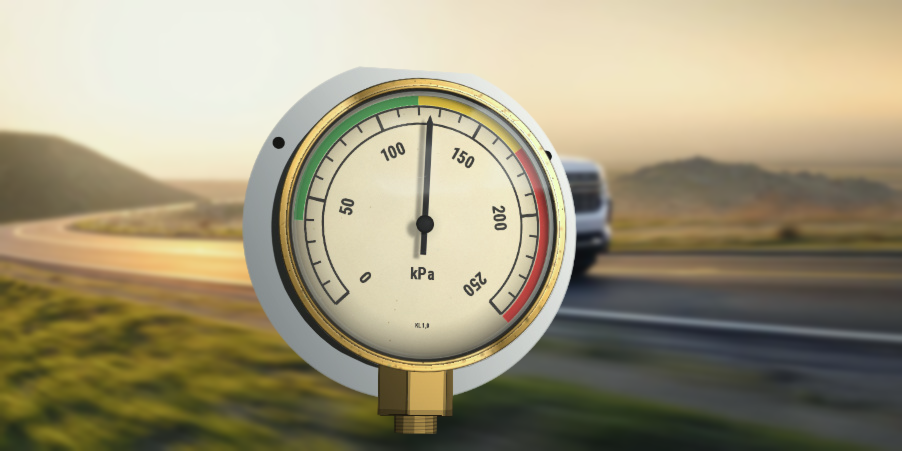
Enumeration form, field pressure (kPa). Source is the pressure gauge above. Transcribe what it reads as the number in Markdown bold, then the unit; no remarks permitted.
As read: **125** kPa
